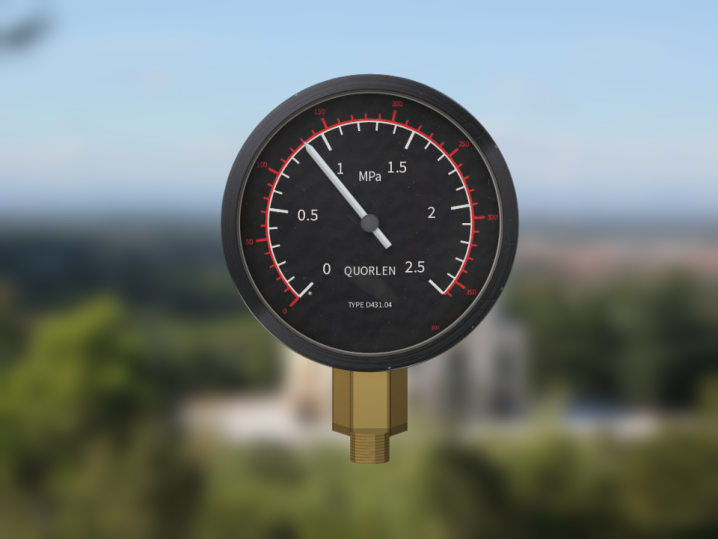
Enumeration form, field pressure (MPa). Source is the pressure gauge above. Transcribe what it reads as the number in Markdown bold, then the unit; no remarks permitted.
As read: **0.9** MPa
